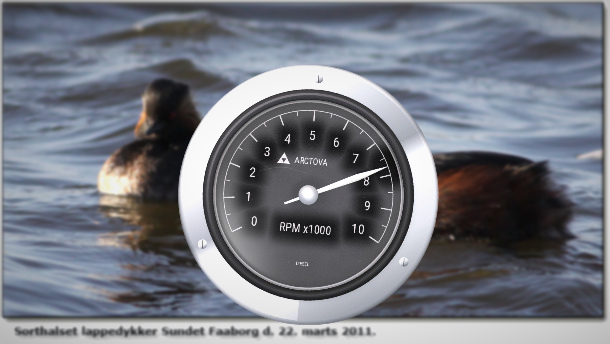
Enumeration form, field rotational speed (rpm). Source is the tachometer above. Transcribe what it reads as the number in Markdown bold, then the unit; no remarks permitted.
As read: **7750** rpm
